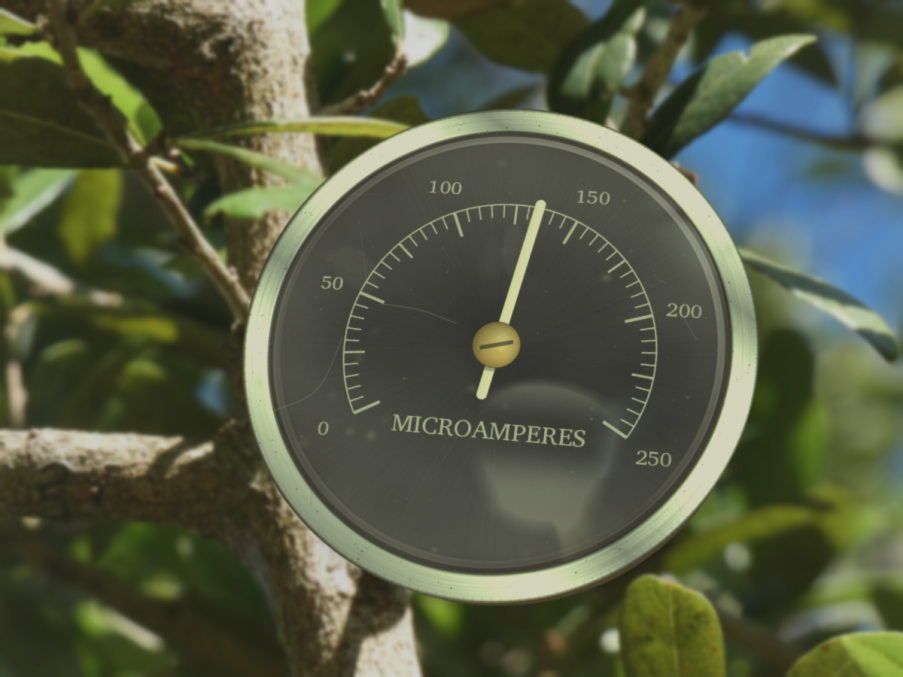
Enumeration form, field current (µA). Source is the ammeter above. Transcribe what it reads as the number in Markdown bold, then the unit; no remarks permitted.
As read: **135** µA
